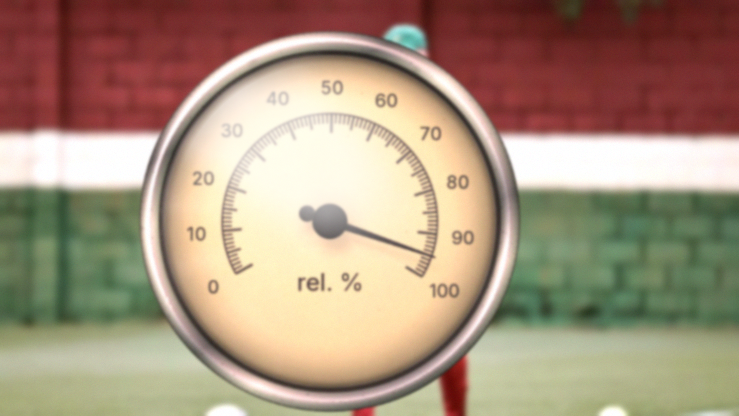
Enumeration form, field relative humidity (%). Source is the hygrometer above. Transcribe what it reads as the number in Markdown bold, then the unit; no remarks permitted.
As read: **95** %
